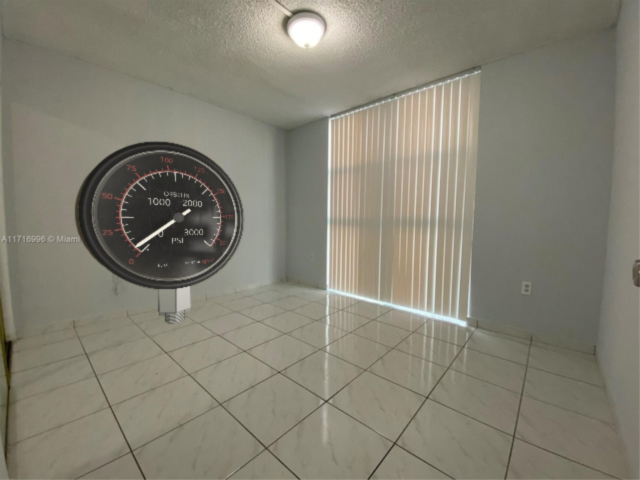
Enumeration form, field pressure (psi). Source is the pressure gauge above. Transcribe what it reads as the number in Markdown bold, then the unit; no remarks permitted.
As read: **100** psi
